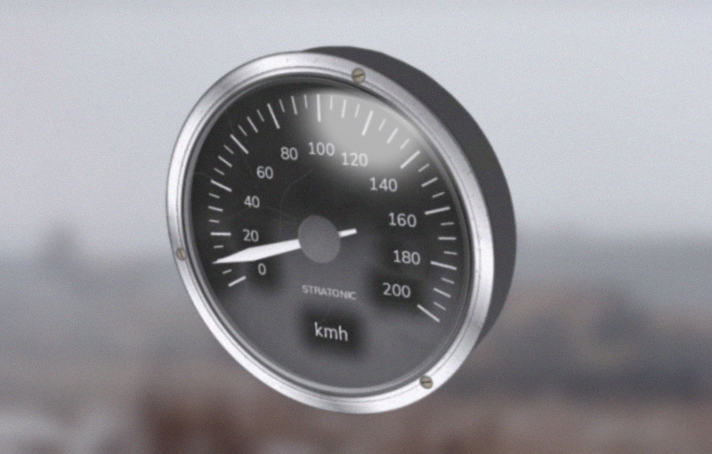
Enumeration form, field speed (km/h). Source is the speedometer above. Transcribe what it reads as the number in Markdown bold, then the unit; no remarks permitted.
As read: **10** km/h
